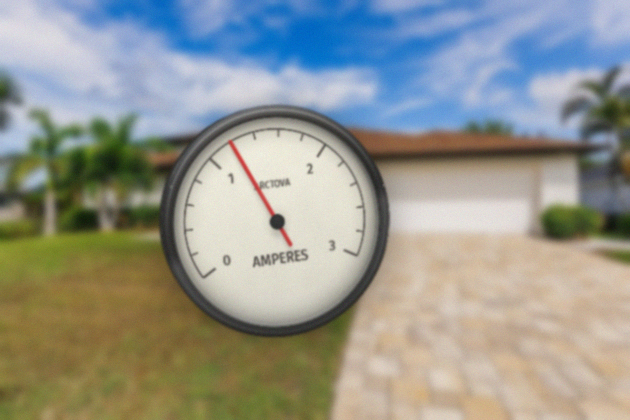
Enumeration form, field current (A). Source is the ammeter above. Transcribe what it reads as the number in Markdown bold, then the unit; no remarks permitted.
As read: **1.2** A
